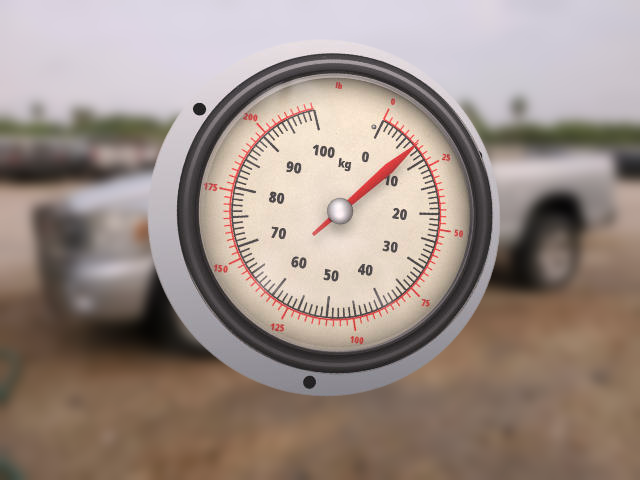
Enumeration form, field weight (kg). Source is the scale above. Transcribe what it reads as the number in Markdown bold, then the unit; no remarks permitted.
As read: **7** kg
